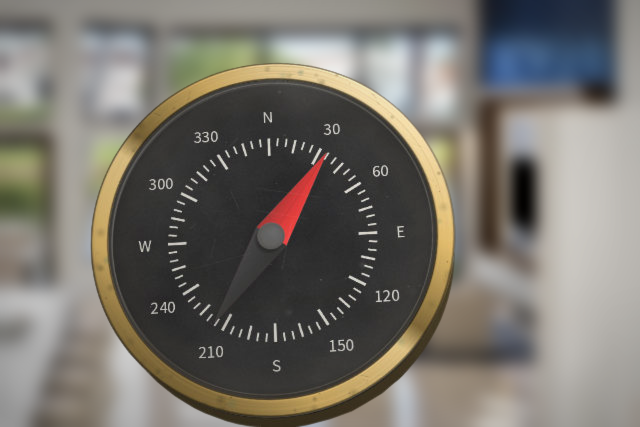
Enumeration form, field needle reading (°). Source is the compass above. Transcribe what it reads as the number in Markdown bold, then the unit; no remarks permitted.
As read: **35** °
